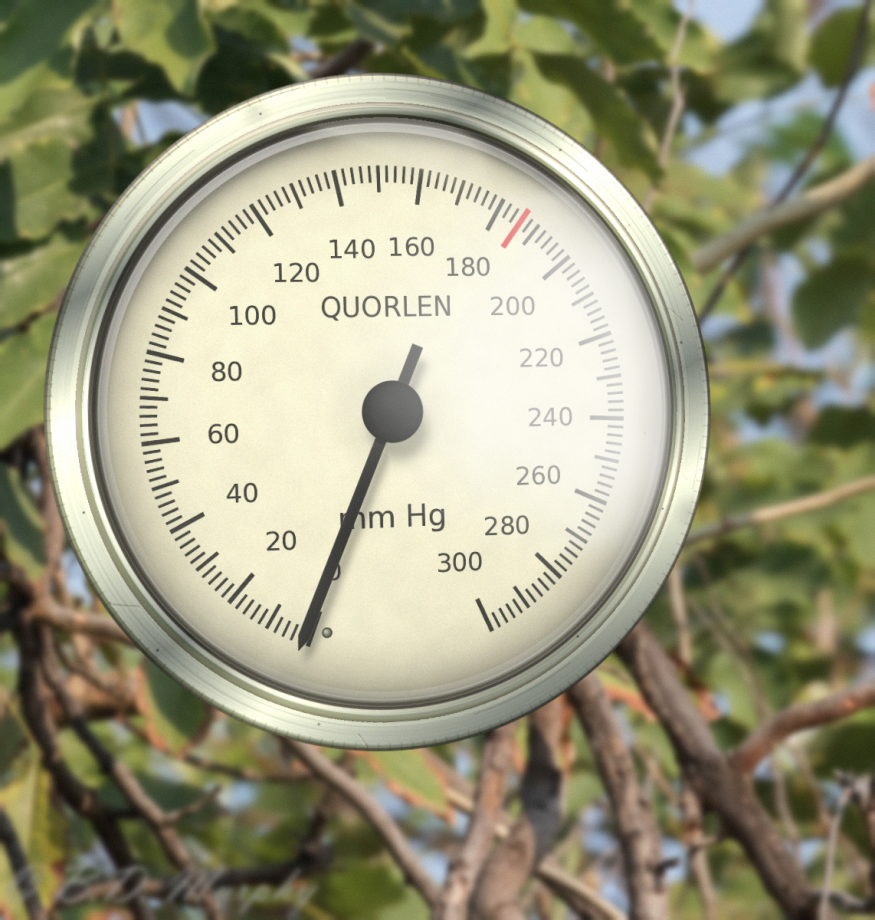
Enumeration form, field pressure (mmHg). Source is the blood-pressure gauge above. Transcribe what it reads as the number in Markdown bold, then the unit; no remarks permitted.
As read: **2** mmHg
